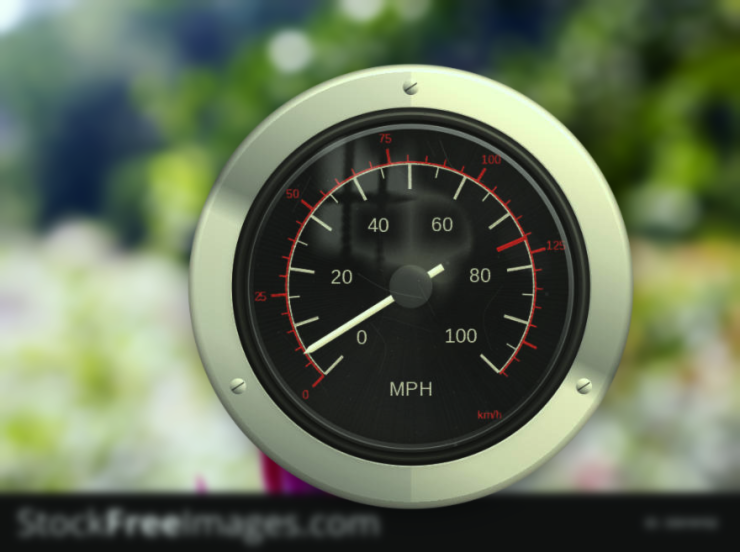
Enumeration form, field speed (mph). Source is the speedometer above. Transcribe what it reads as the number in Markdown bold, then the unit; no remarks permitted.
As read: **5** mph
